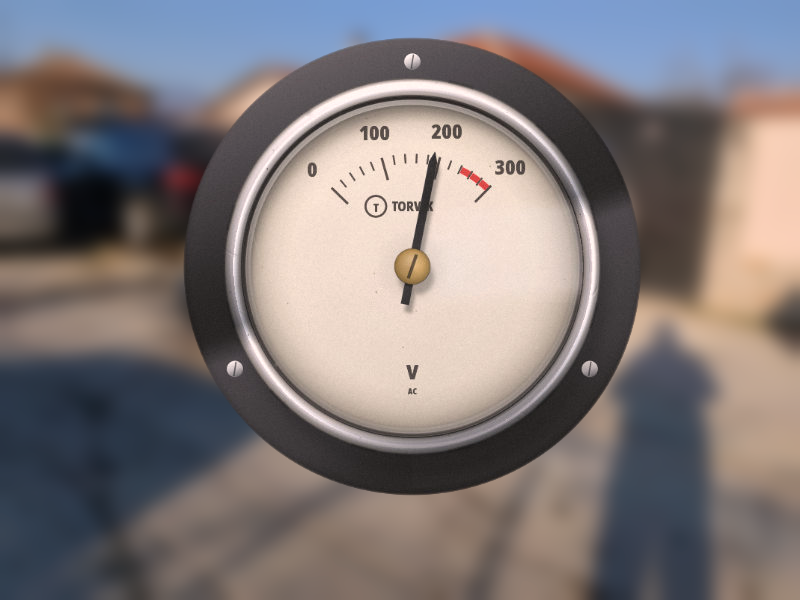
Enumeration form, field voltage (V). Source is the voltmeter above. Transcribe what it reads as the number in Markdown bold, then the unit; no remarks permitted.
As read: **190** V
